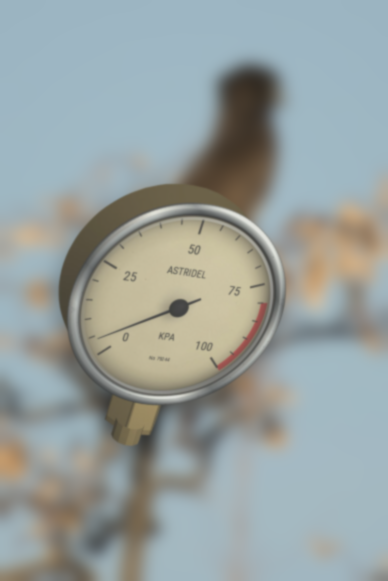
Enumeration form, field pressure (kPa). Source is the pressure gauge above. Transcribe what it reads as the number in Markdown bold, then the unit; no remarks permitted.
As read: **5** kPa
